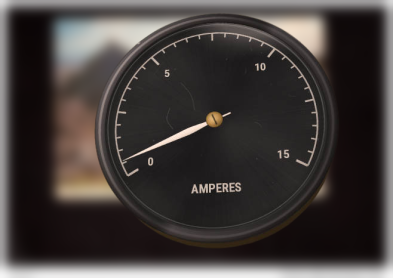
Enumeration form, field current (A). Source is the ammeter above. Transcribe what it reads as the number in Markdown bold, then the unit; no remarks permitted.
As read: **0.5** A
